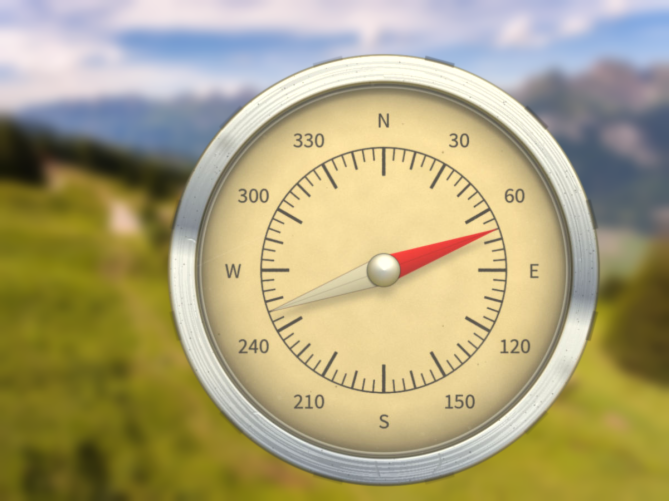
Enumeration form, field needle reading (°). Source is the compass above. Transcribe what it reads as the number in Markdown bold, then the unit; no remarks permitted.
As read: **70** °
